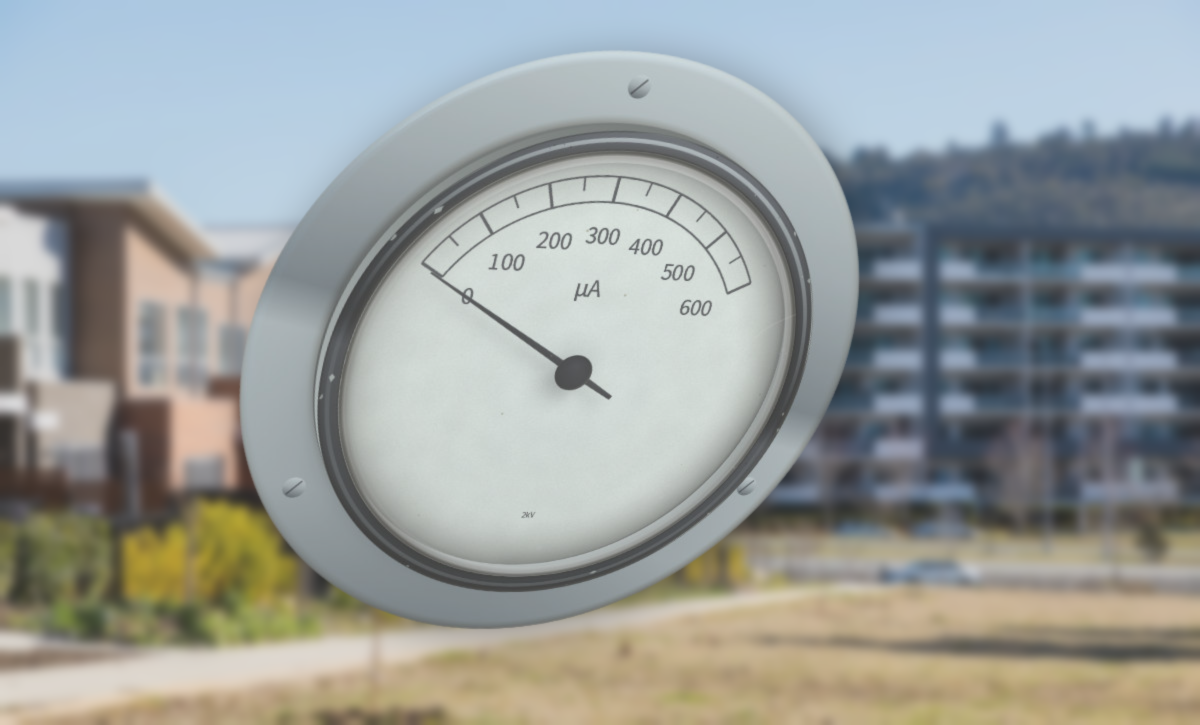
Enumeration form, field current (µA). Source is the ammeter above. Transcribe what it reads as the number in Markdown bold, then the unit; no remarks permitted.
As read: **0** µA
